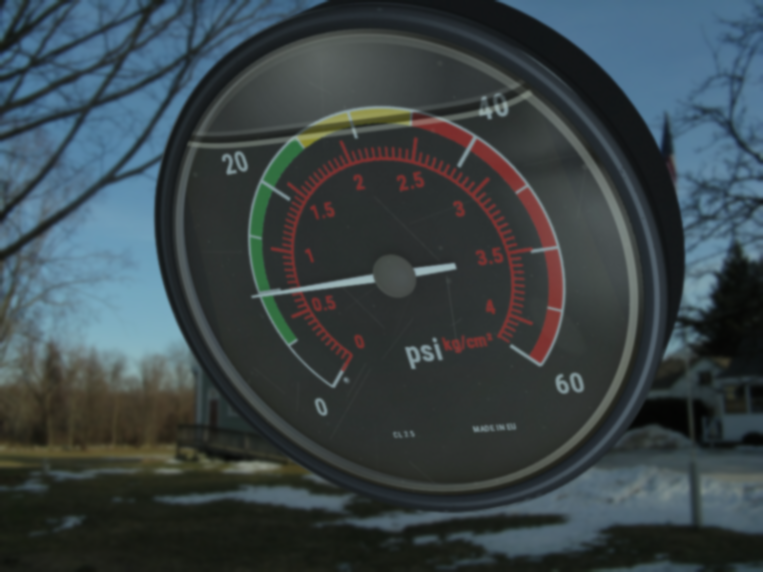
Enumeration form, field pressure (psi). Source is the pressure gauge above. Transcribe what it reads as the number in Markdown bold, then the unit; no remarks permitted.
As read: **10** psi
